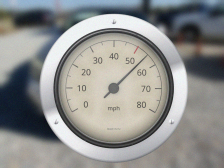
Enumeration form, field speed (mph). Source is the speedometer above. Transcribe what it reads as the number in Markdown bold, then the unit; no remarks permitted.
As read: **55** mph
